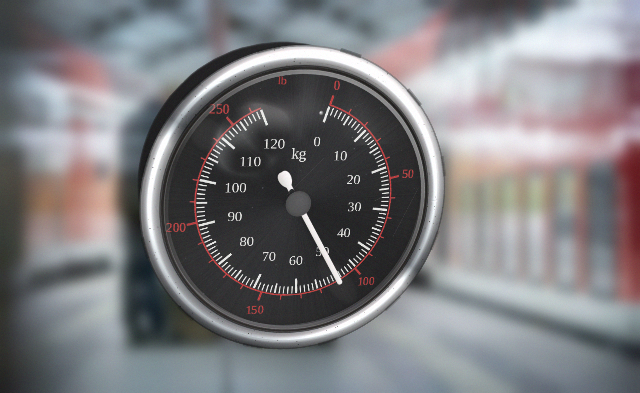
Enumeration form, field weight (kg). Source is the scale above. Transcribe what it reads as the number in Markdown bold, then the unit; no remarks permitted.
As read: **50** kg
